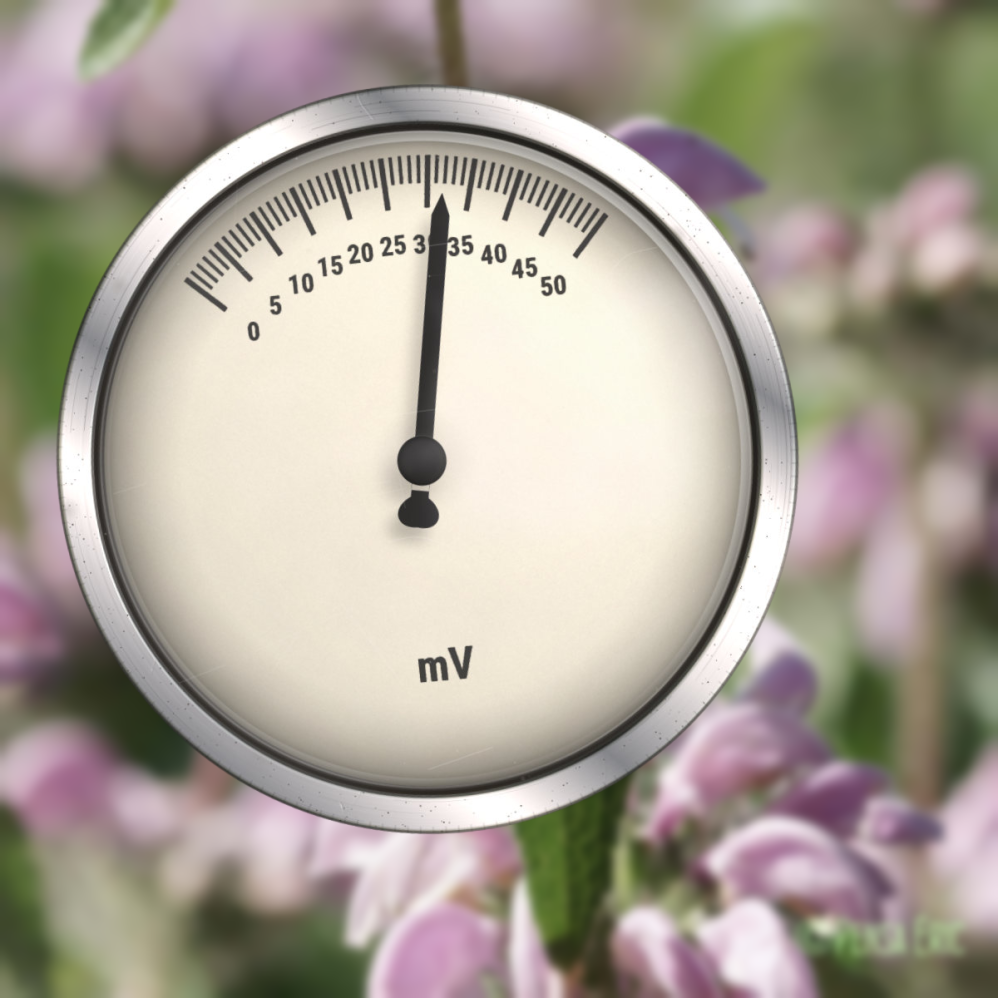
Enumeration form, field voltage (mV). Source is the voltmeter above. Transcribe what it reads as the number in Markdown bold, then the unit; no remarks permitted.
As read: **32** mV
